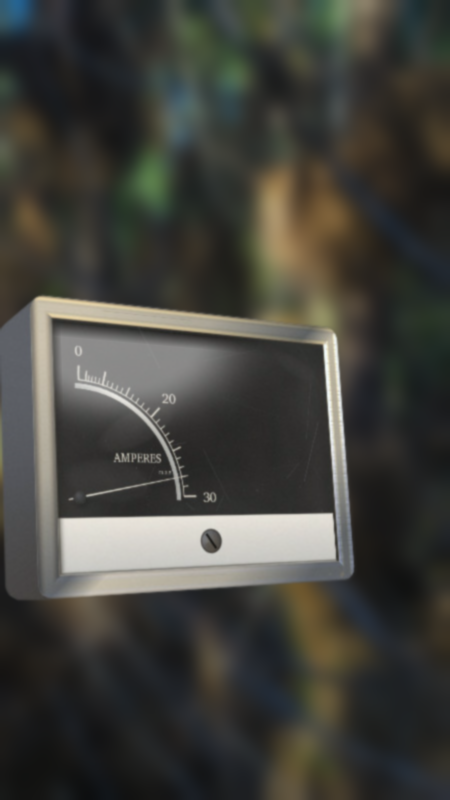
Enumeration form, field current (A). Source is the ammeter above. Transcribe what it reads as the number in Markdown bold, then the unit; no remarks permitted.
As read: **28** A
